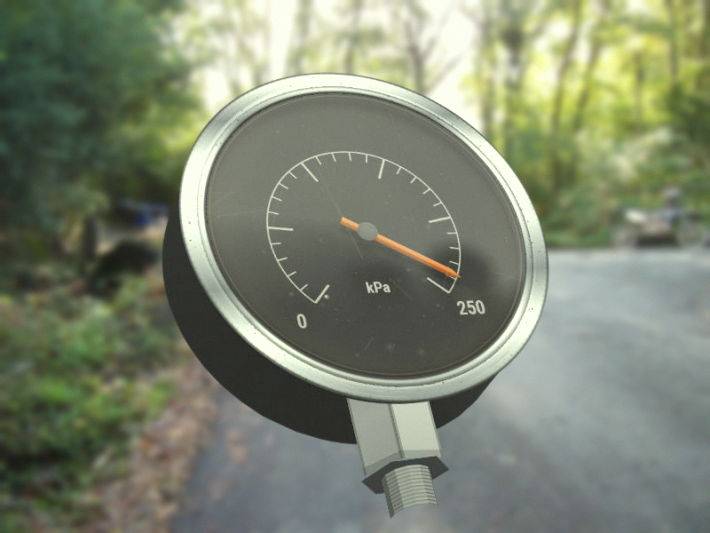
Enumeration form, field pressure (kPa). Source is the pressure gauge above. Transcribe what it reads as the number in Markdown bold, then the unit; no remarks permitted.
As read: **240** kPa
